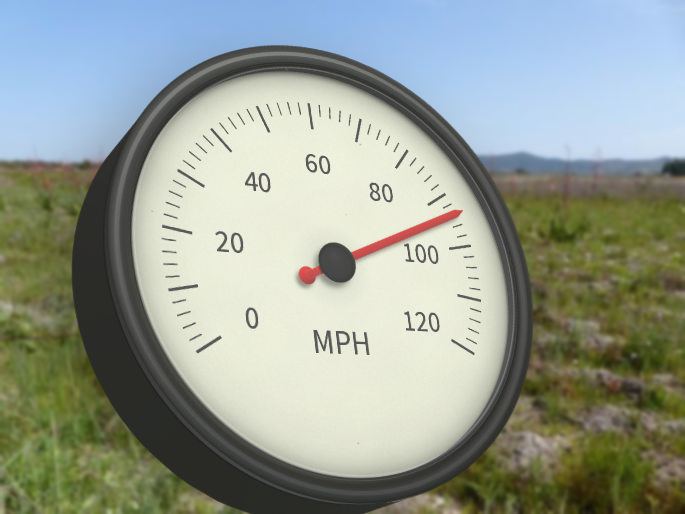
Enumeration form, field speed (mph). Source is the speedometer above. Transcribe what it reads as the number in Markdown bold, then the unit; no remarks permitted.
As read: **94** mph
